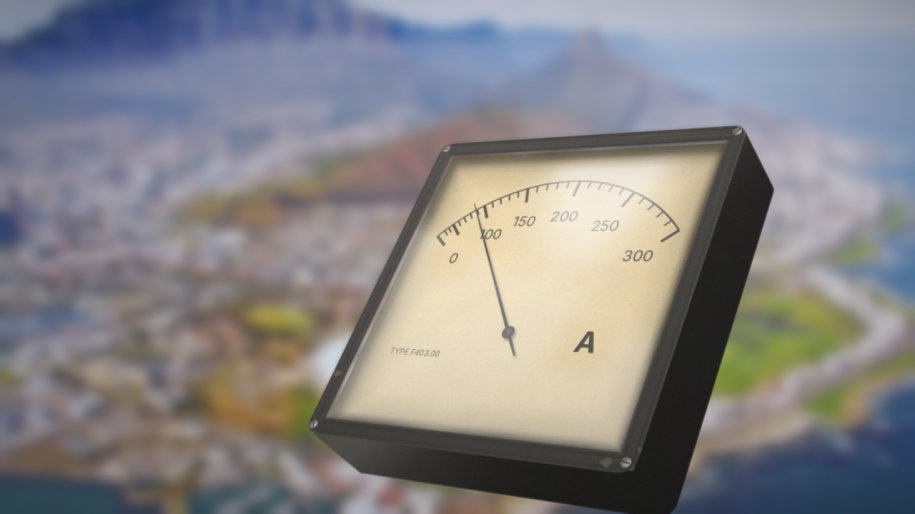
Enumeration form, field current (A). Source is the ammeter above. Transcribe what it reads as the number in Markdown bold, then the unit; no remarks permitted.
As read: **90** A
